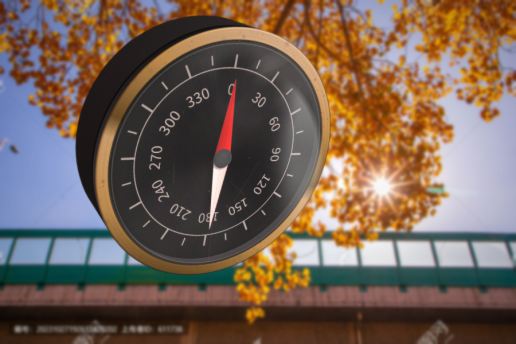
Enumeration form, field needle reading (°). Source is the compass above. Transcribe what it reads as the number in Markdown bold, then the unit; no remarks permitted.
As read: **0** °
